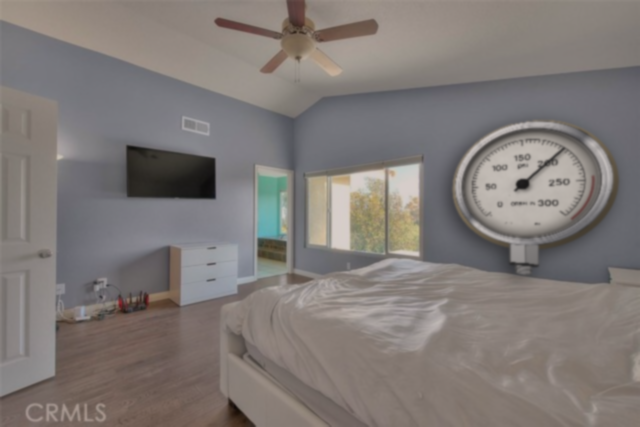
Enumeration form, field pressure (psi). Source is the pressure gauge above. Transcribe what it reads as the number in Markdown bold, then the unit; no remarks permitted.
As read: **200** psi
